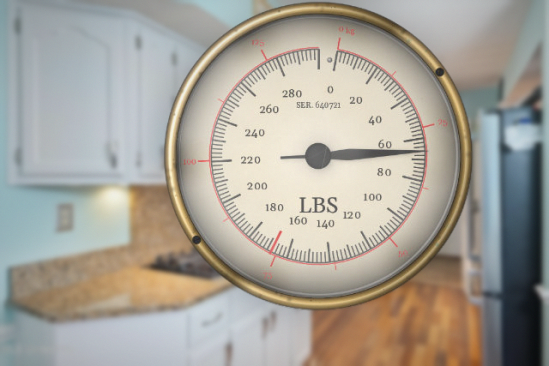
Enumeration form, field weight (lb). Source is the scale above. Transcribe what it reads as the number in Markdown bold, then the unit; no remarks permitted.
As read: **66** lb
